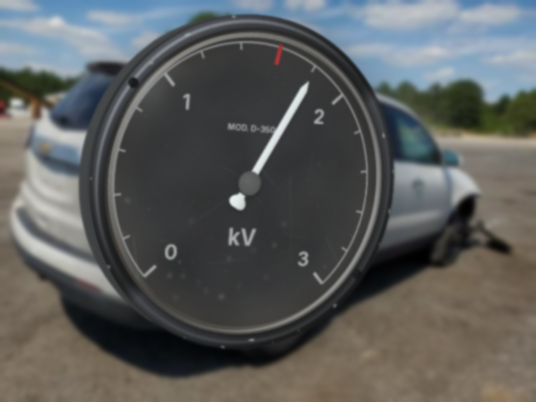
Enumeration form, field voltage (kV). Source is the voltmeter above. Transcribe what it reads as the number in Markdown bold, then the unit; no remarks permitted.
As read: **1.8** kV
